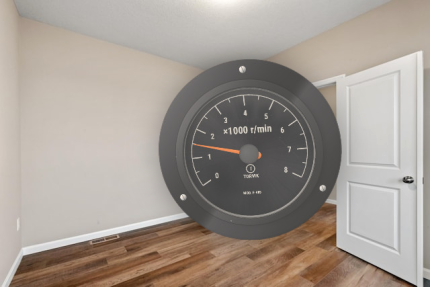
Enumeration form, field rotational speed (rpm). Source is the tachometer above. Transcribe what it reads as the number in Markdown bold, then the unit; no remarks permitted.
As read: **1500** rpm
